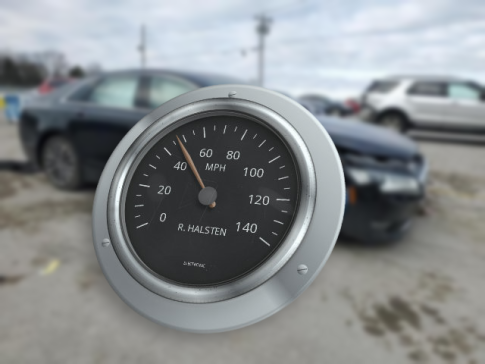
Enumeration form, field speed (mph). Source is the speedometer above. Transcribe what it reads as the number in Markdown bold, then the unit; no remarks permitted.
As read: **47.5** mph
